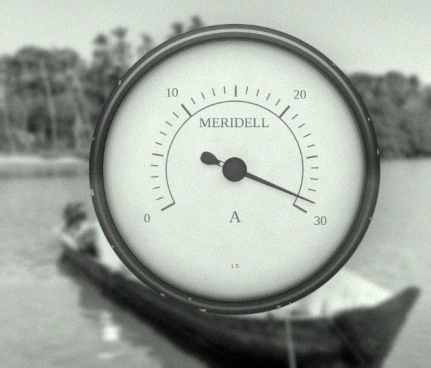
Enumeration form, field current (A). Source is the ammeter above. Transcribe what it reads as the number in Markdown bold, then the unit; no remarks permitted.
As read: **29** A
